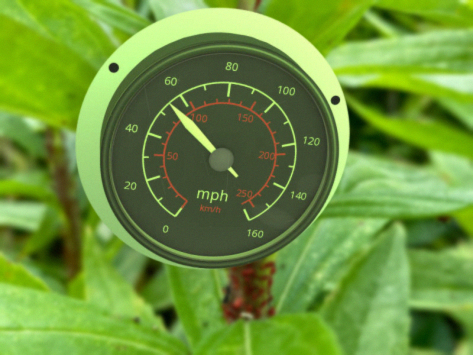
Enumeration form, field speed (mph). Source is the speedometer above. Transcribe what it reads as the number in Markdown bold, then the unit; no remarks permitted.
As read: **55** mph
